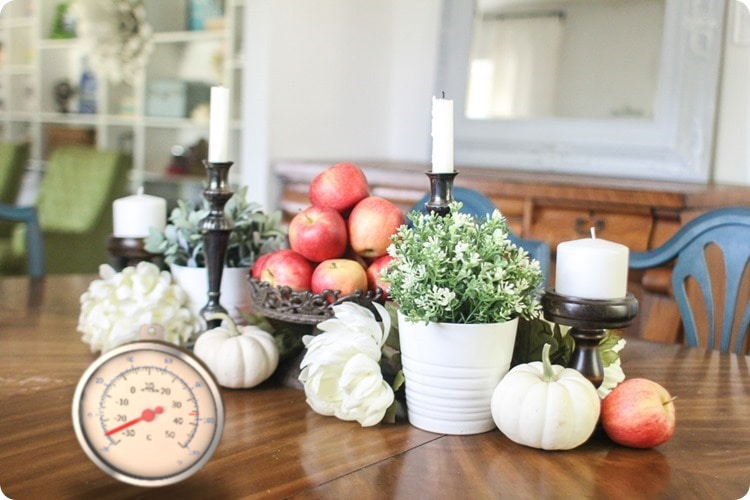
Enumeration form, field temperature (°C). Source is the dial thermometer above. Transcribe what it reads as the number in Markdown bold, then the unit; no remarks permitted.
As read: **-25** °C
